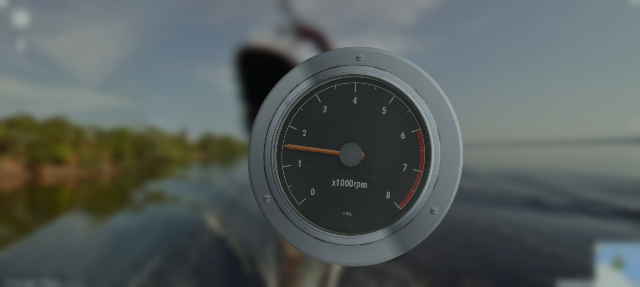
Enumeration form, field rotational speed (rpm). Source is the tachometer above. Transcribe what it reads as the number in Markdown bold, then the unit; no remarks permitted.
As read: **1500** rpm
